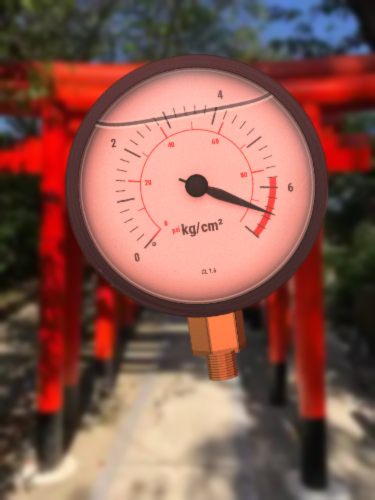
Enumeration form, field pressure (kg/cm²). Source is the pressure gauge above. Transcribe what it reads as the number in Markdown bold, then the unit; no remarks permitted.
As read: **6.5** kg/cm²
